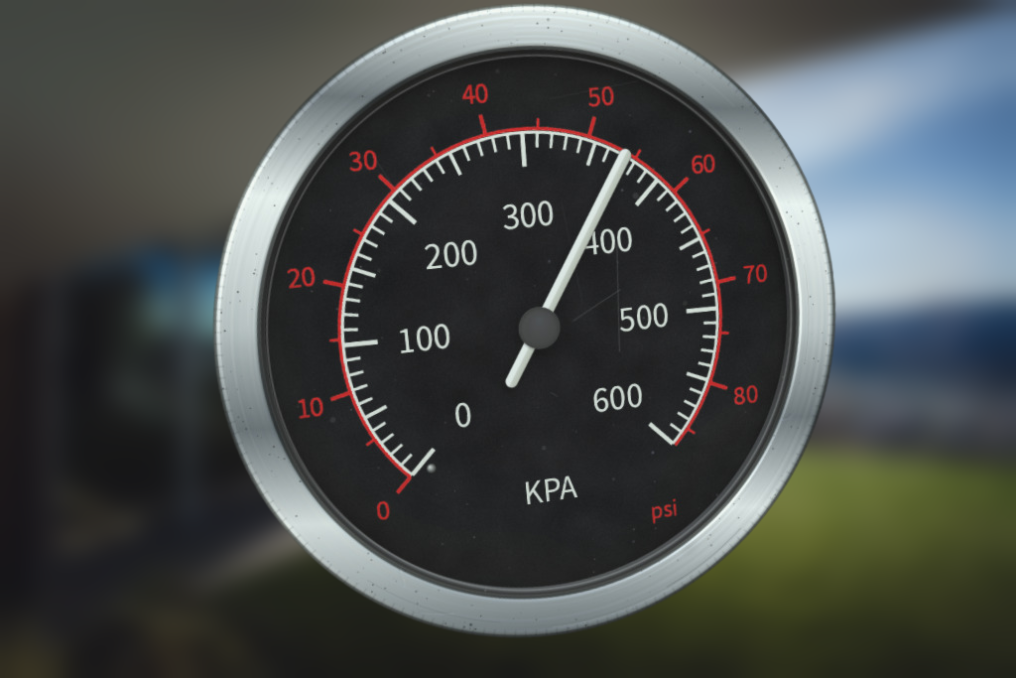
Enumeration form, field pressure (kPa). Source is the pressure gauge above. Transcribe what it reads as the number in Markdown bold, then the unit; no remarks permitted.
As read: **370** kPa
